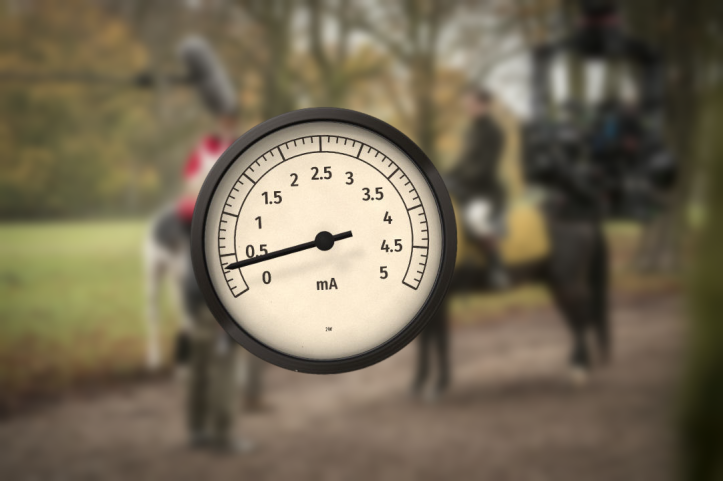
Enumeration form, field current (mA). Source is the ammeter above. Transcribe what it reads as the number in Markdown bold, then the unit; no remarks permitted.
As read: **0.35** mA
